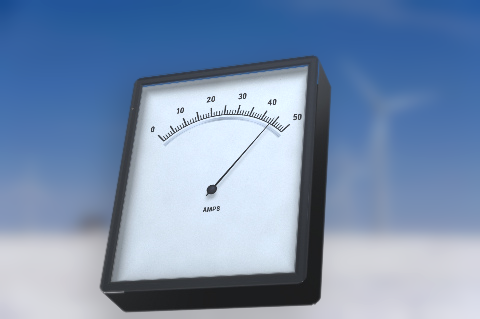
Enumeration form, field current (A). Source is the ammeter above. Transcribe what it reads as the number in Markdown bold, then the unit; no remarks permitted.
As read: **45** A
